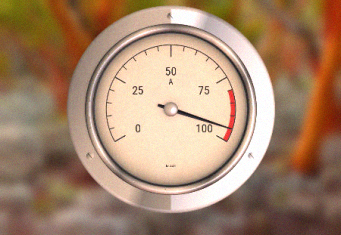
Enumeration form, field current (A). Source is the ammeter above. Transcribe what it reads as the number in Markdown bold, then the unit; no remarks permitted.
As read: **95** A
